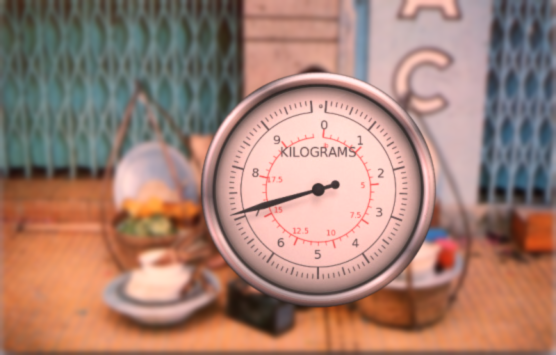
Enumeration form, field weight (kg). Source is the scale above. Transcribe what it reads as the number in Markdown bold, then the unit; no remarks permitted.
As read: **7.1** kg
